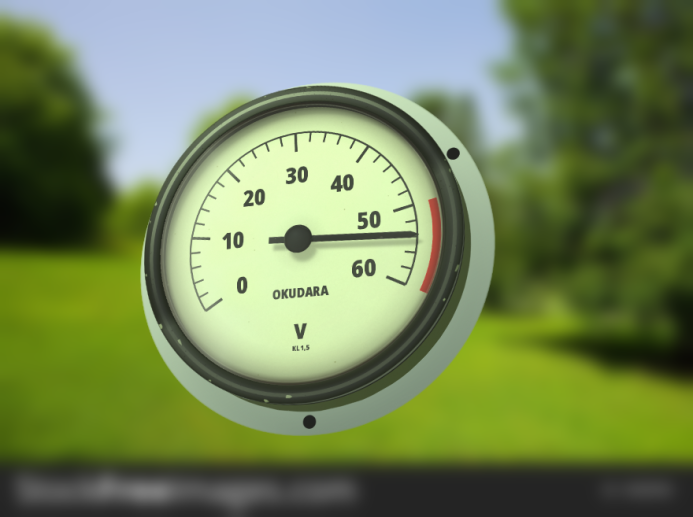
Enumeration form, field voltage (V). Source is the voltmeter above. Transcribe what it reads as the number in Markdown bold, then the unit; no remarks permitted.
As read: **54** V
